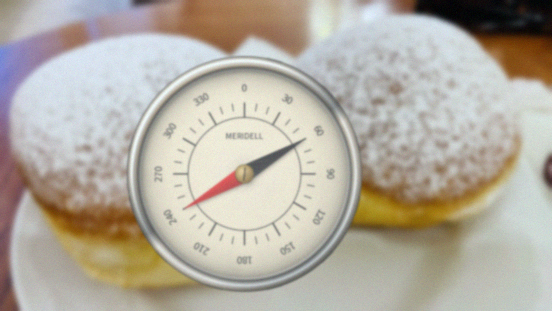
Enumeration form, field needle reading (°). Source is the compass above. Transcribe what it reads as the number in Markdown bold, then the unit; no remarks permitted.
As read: **240** °
